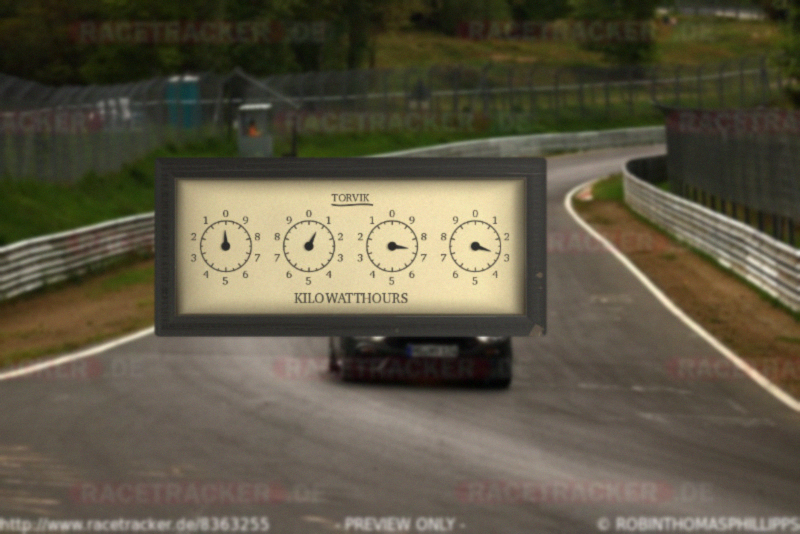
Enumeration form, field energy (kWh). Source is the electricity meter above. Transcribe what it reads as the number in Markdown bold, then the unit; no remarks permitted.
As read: **73** kWh
